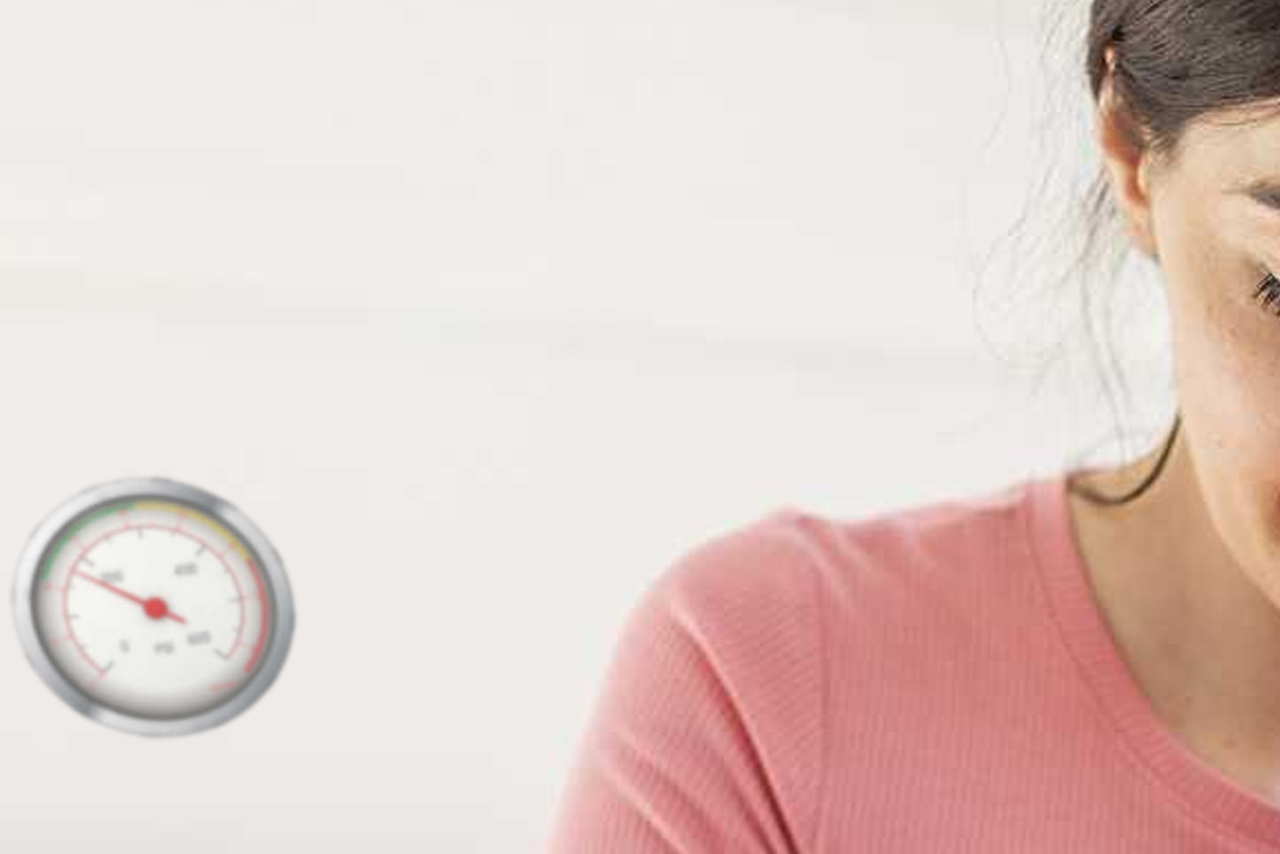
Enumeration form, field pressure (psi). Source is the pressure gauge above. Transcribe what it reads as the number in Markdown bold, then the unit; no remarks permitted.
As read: **175** psi
